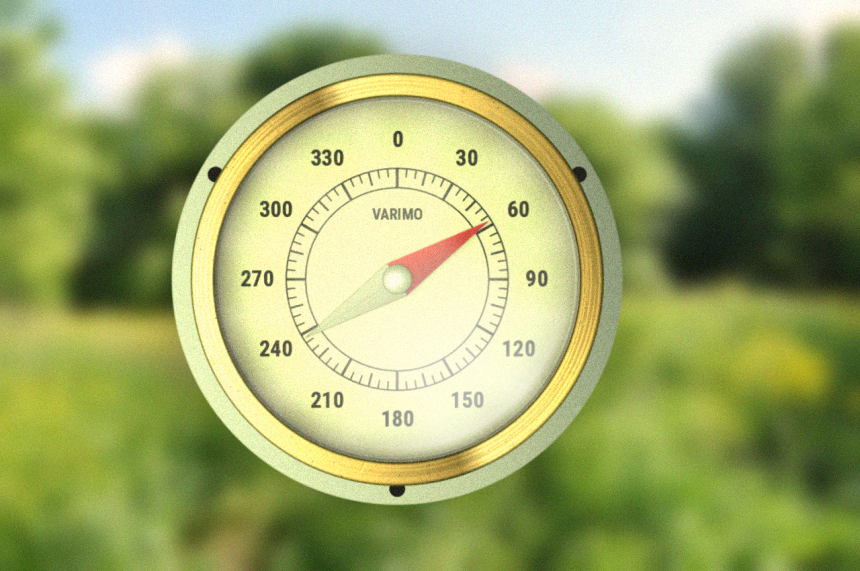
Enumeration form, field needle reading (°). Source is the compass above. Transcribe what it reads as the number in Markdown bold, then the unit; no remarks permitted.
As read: **57.5** °
